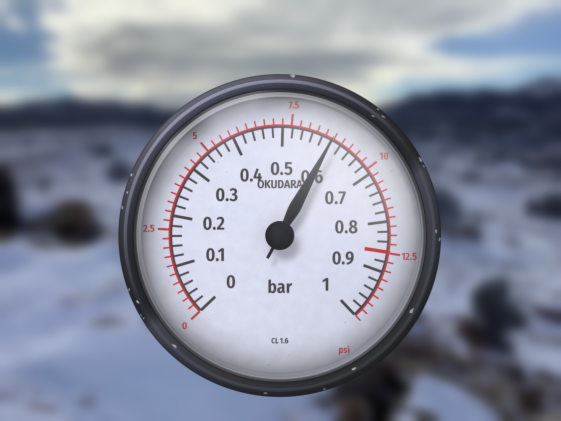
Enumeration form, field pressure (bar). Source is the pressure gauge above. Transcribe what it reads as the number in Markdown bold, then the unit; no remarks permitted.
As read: **0.6** bar
